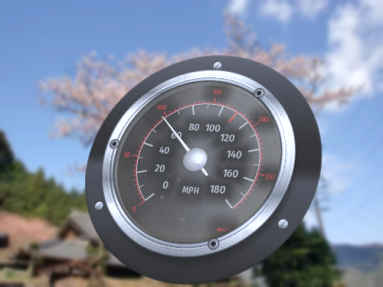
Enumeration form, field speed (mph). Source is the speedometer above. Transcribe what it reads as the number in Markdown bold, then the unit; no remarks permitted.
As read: **60** mph
